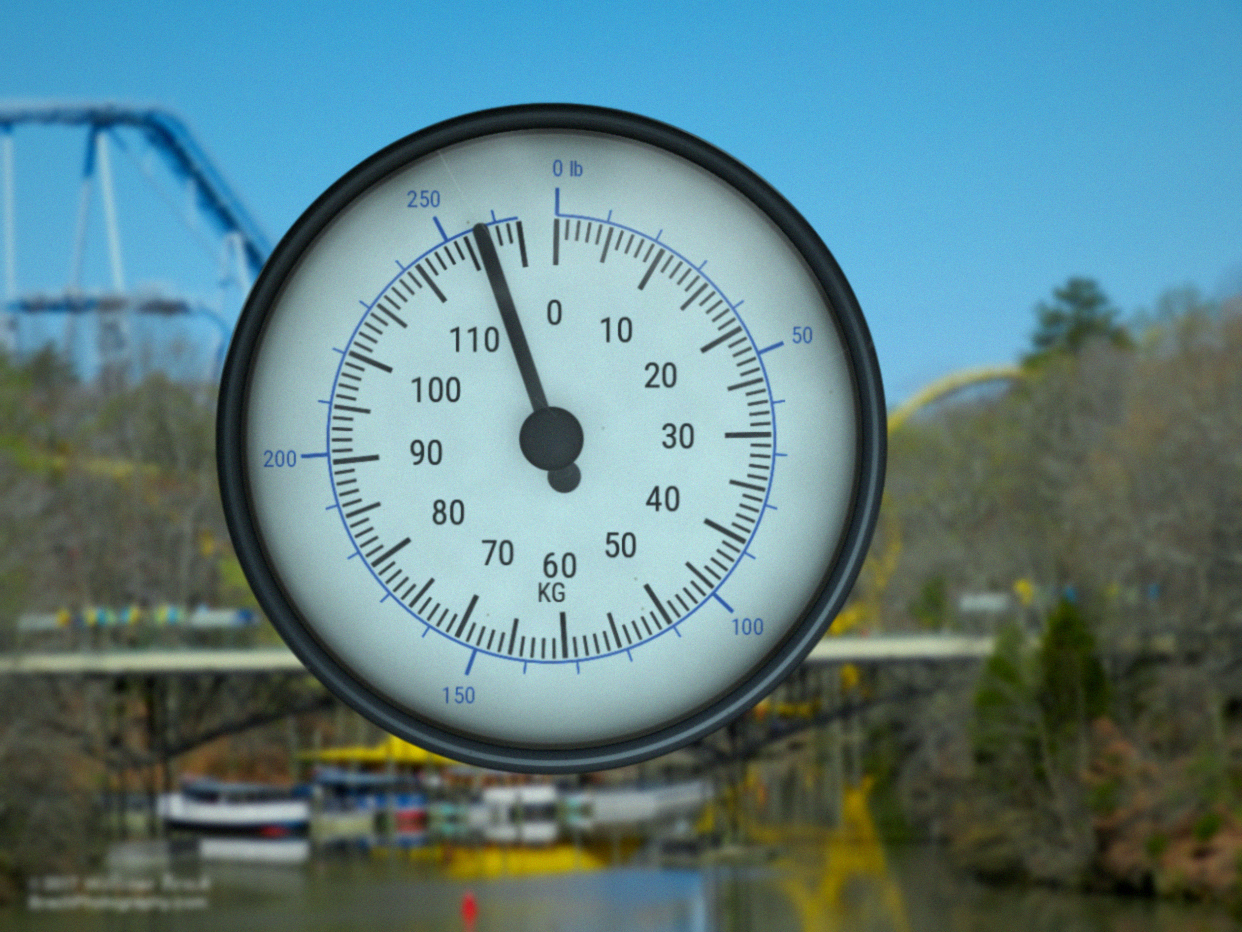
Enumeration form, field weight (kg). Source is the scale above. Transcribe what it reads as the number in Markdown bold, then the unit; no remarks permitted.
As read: **116.5** kg
